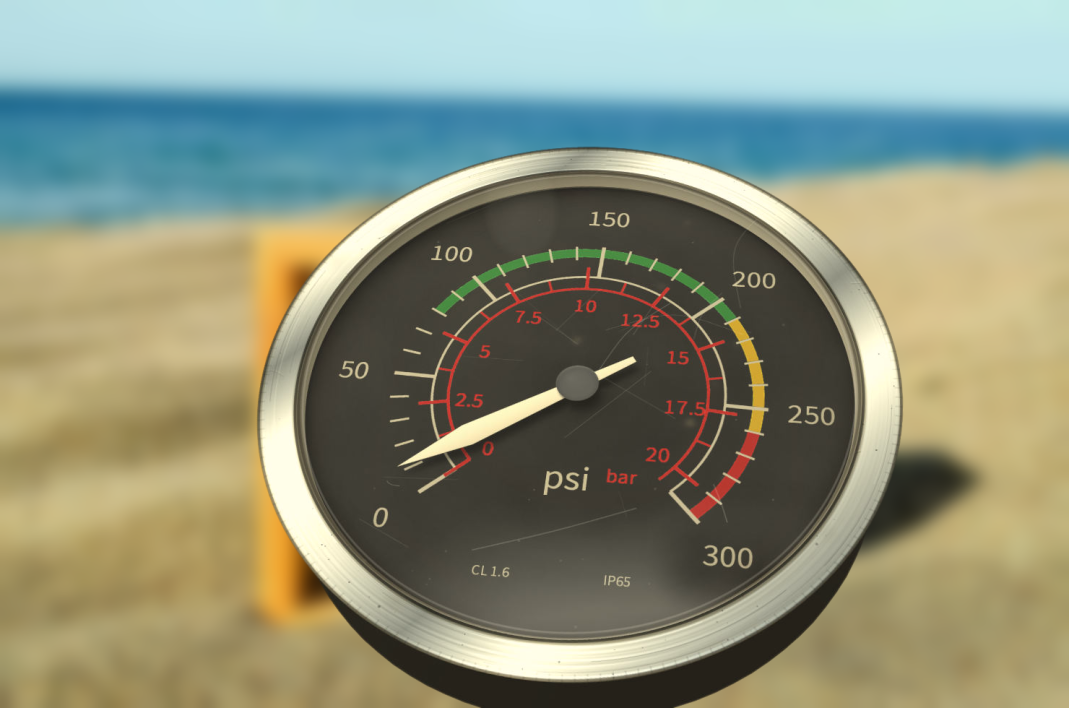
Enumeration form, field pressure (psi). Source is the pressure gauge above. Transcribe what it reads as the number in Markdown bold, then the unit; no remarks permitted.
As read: **10** psi
